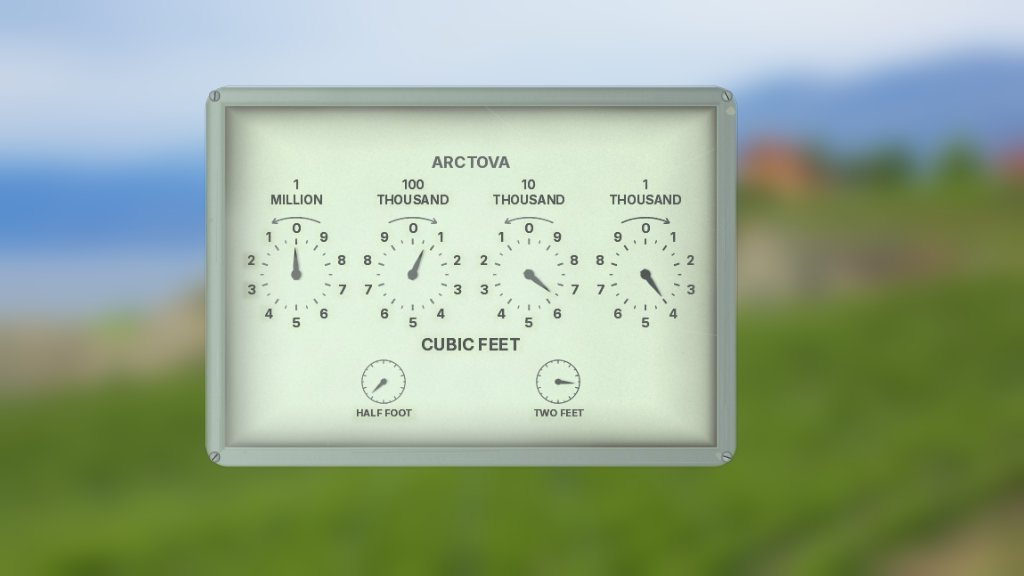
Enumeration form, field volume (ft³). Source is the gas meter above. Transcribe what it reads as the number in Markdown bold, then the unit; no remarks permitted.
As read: **6400** ft³
